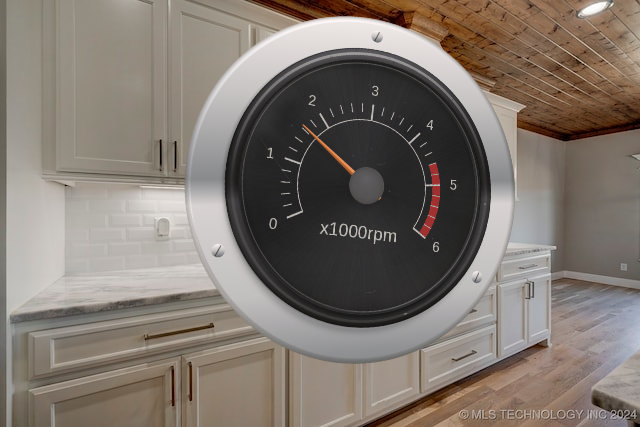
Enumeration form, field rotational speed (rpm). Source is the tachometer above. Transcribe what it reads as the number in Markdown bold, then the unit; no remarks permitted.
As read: **1600** rpm
